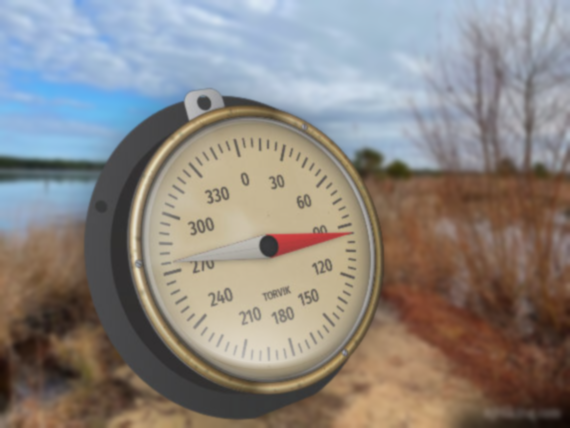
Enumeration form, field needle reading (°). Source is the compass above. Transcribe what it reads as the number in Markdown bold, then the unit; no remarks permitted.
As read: **95** °
